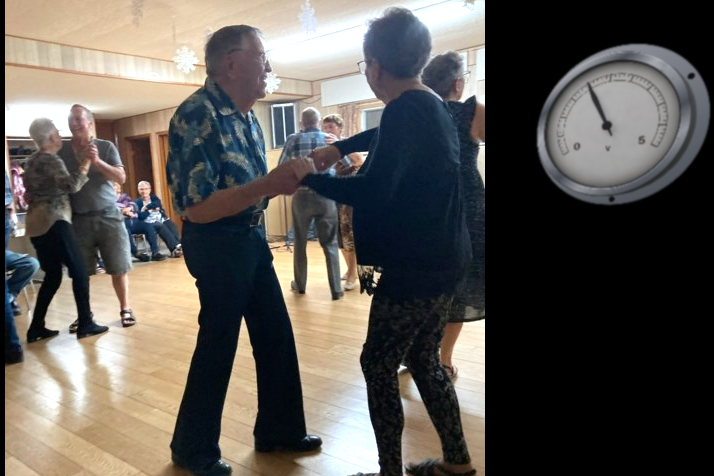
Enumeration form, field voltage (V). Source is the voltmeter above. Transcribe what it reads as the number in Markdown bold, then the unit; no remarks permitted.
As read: **2** V
